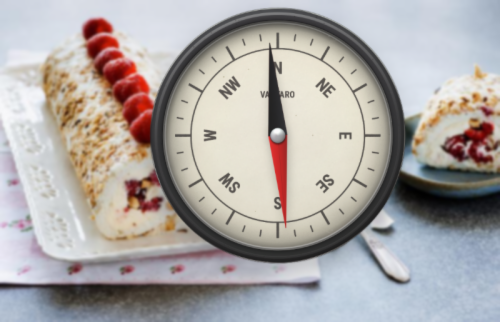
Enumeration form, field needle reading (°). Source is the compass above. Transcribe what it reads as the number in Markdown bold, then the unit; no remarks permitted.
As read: **175** °
